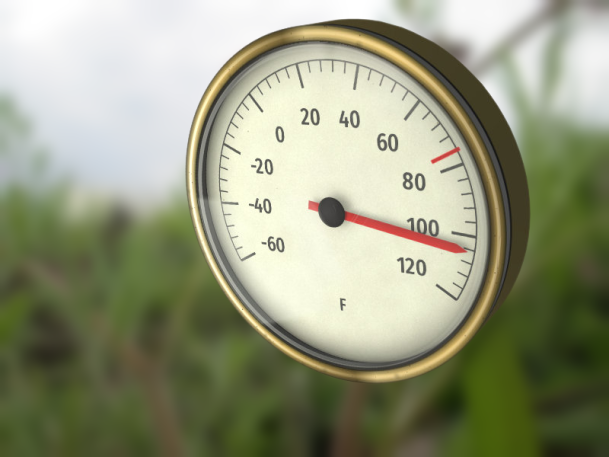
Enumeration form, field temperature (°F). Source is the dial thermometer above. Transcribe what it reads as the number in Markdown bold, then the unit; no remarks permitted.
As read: **104** °F
